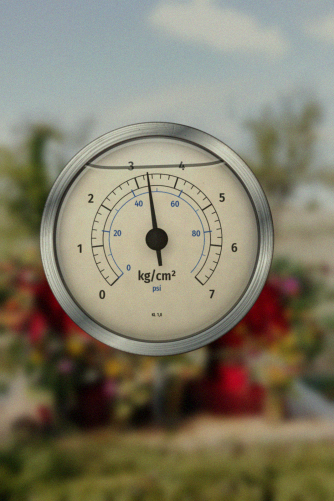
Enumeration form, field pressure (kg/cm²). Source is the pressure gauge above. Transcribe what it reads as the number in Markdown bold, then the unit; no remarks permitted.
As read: **3.3** kg/cm²
